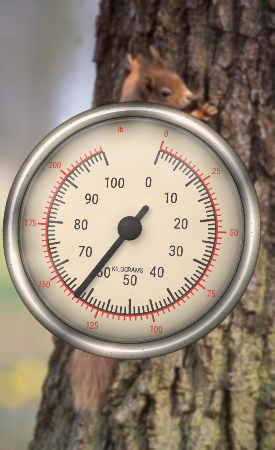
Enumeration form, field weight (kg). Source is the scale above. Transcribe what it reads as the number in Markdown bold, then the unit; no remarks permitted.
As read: **62** kg
